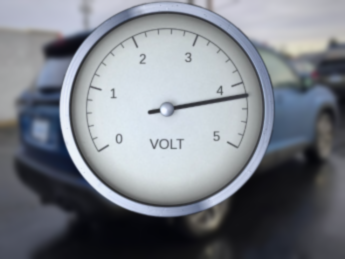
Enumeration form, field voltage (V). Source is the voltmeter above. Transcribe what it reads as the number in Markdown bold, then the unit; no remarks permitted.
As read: **4.2** V
